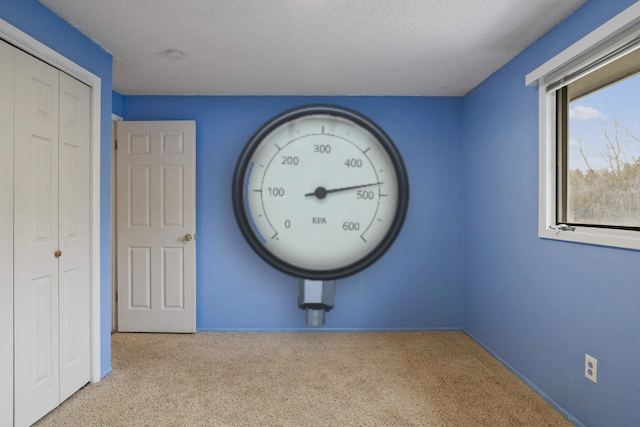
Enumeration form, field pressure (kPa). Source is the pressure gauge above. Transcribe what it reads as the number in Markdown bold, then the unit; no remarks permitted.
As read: **475** kPa
